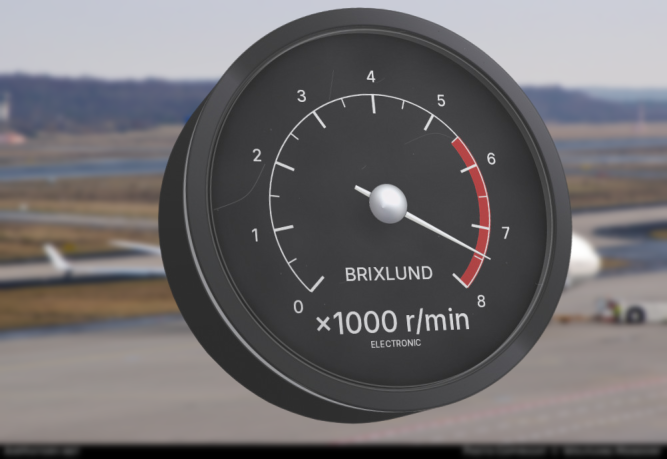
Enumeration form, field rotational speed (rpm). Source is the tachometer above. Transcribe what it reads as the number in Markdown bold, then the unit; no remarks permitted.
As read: **7500** rpm
